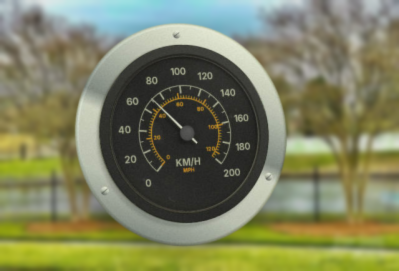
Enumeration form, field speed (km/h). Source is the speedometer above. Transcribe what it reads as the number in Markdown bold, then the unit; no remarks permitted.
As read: **70** km/h
